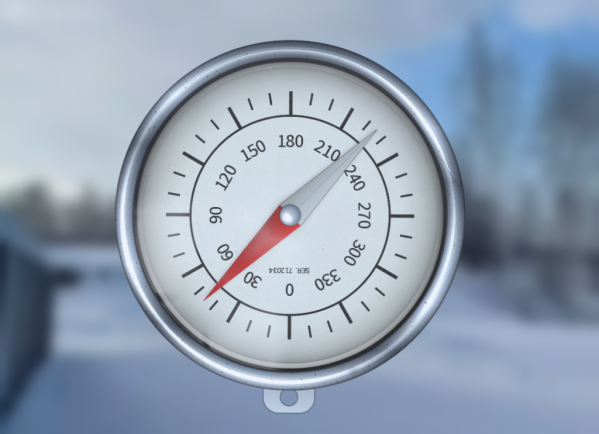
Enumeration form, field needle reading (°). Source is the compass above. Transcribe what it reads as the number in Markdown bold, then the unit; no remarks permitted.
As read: **45** °
